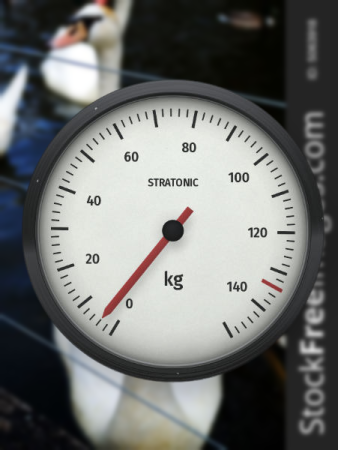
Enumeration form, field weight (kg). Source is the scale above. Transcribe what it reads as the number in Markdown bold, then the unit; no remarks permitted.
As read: **4** kg
